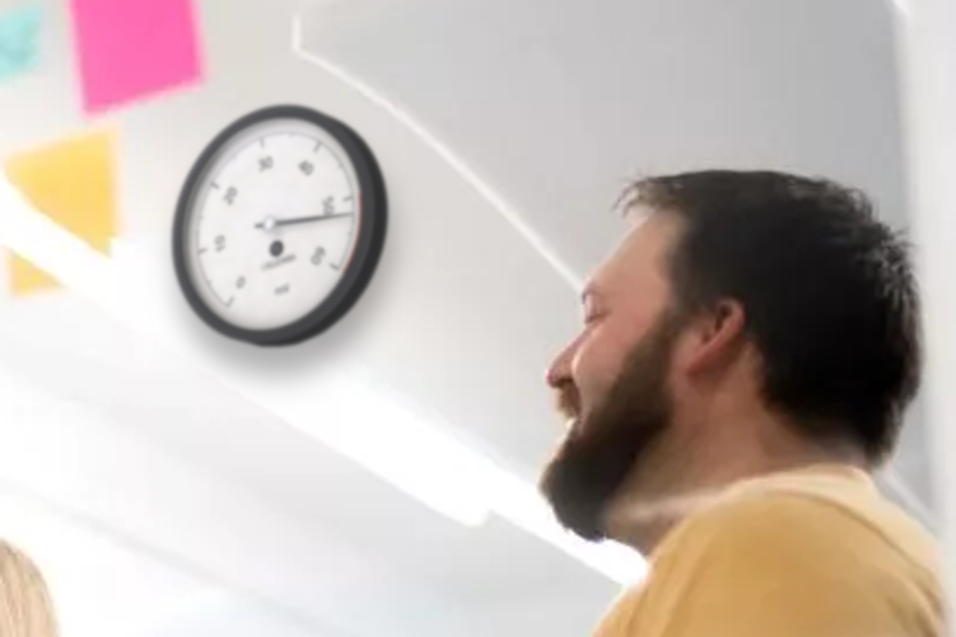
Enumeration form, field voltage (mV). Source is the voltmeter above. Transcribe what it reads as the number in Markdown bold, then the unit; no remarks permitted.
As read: **52.5** mV
